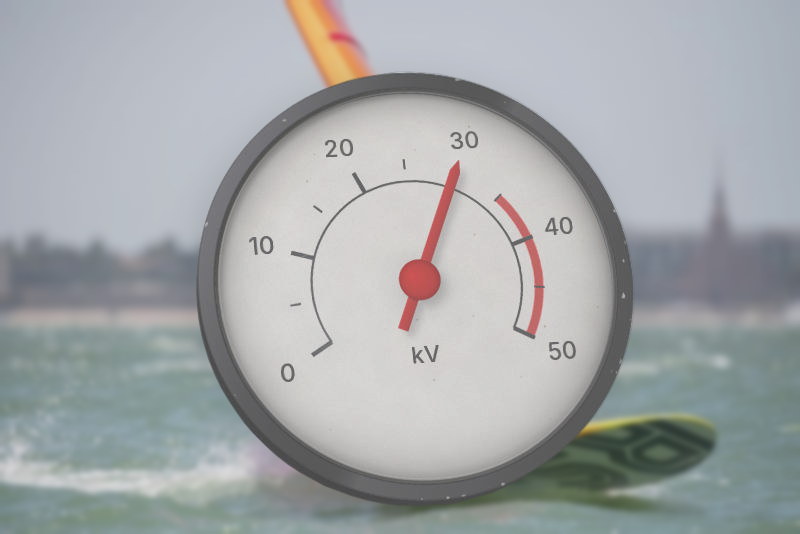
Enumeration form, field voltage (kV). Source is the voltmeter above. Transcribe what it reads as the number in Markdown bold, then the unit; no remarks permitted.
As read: **30** kV
